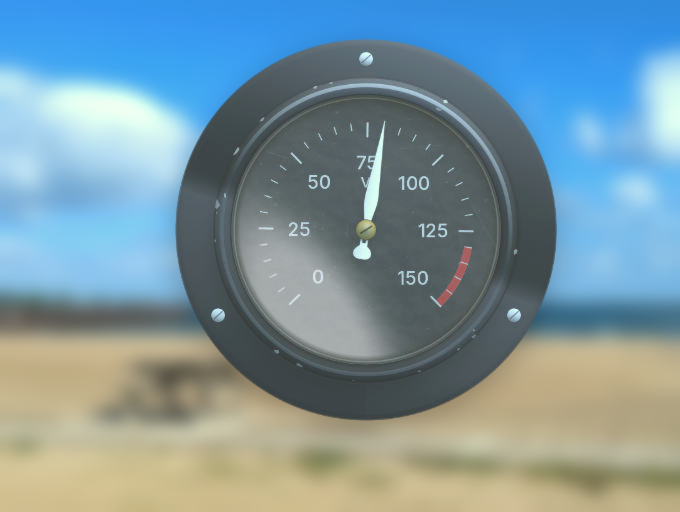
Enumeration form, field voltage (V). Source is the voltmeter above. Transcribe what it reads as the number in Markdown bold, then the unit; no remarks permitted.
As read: **80** V
